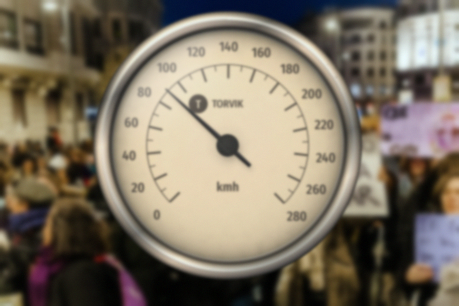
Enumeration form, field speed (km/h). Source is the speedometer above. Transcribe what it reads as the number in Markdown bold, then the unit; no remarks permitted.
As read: **90** km/h
